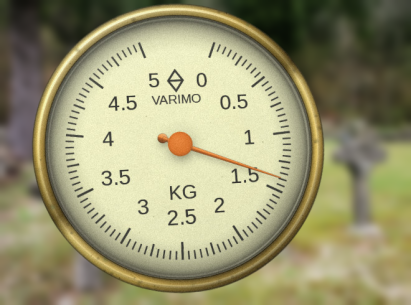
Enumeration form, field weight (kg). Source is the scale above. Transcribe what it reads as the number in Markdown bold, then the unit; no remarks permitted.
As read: **1.4** kg
